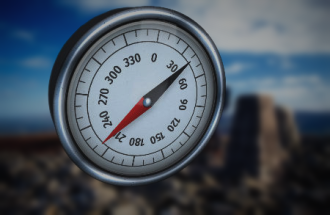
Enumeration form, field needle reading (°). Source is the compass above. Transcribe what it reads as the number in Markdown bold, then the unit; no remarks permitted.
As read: **220** °
